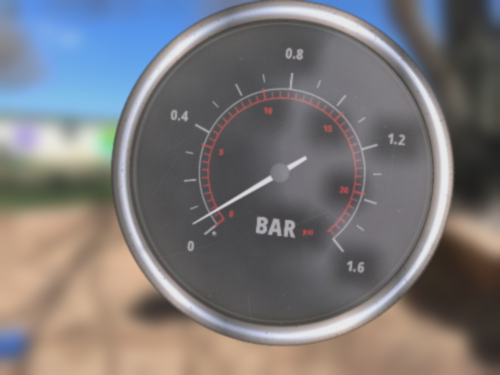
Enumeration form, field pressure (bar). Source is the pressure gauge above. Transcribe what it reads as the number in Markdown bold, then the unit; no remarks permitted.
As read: **0.05** bar
